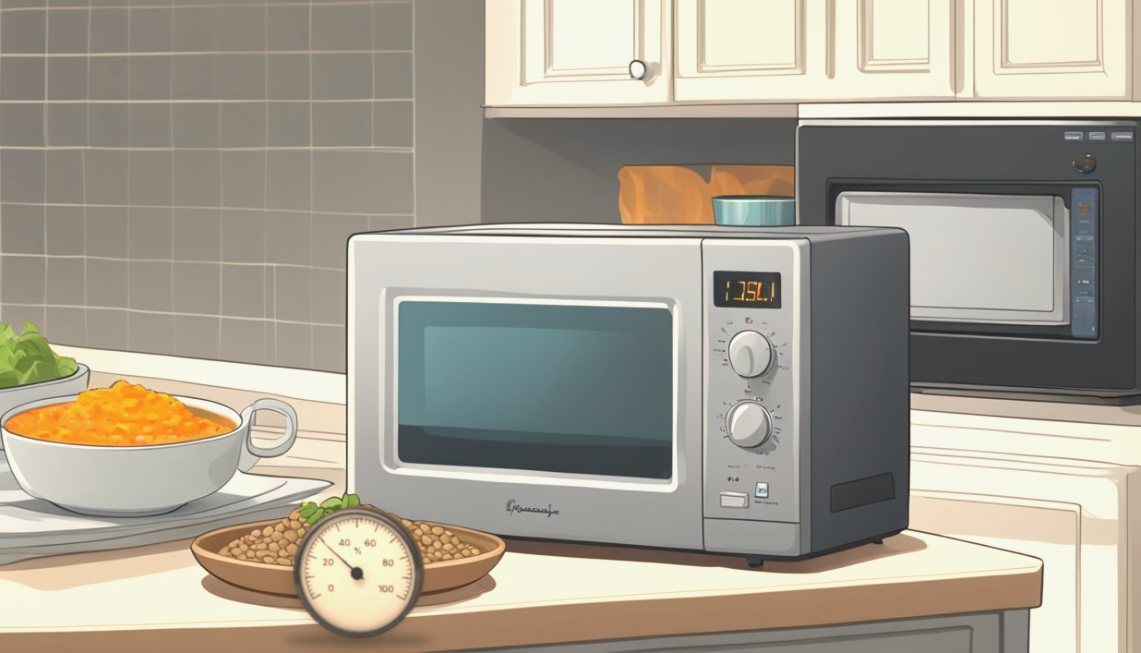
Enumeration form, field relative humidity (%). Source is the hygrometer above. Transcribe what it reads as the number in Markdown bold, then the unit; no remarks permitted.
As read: **30** %
